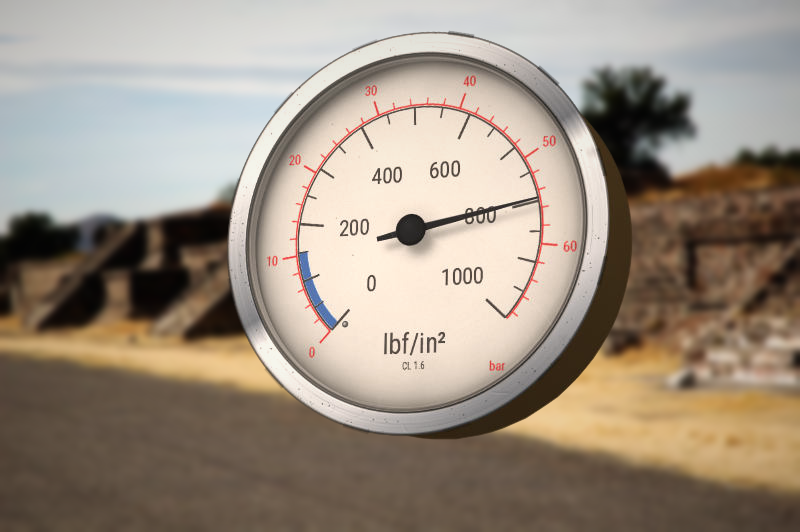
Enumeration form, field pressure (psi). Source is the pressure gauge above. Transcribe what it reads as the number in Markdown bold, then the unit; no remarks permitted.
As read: **800** psi
